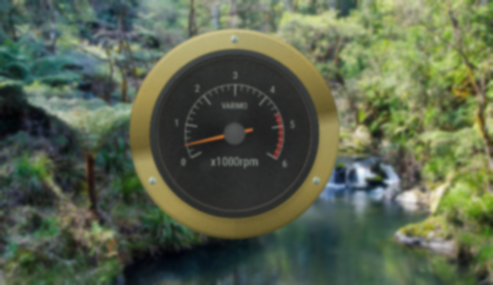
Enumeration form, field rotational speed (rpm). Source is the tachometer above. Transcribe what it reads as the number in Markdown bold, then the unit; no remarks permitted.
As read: **400** rpm
